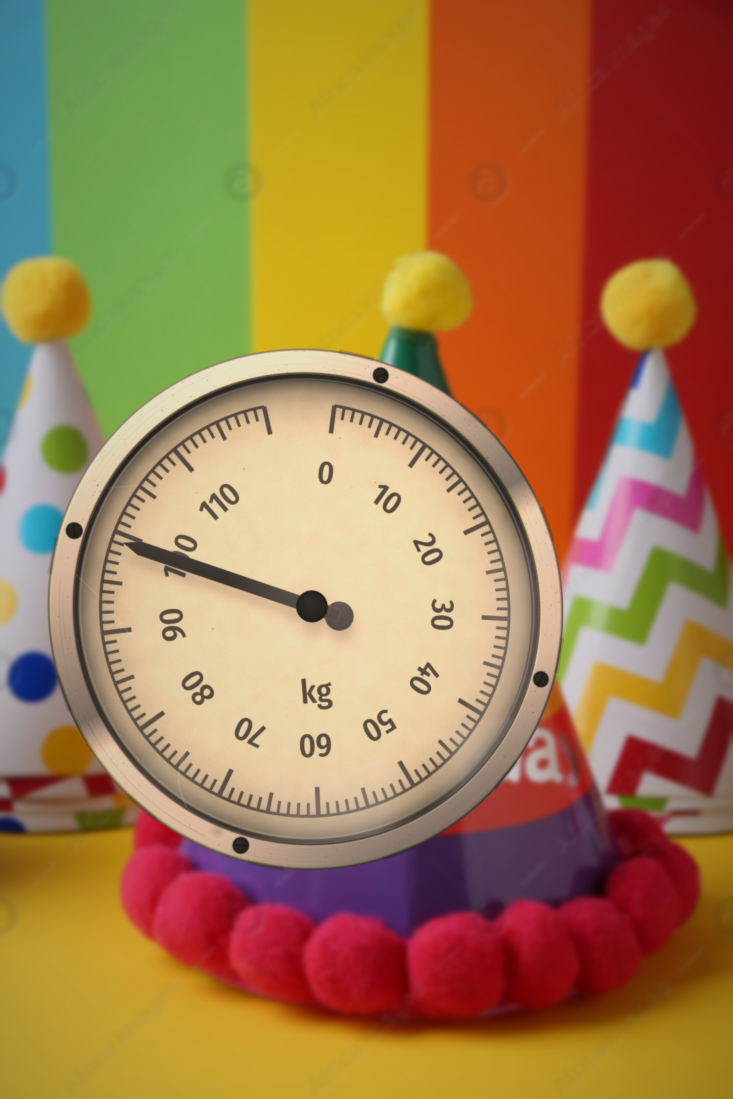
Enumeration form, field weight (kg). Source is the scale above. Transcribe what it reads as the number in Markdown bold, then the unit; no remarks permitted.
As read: **99** kg
